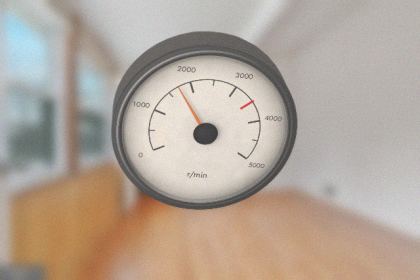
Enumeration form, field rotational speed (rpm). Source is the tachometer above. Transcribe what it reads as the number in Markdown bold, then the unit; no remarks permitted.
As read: **1750** rpm
